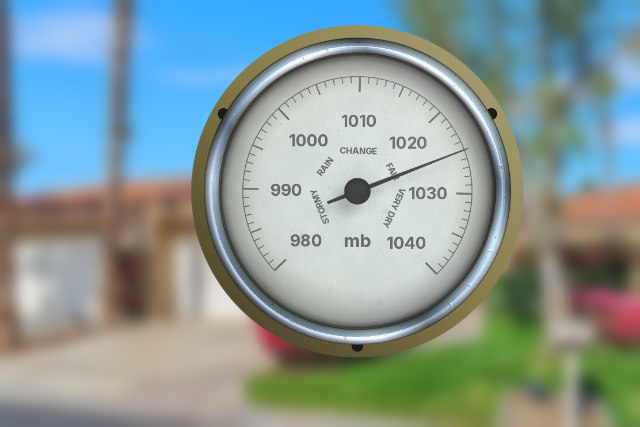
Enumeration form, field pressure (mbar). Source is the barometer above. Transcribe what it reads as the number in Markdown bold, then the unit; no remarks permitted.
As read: **1025** mbar
